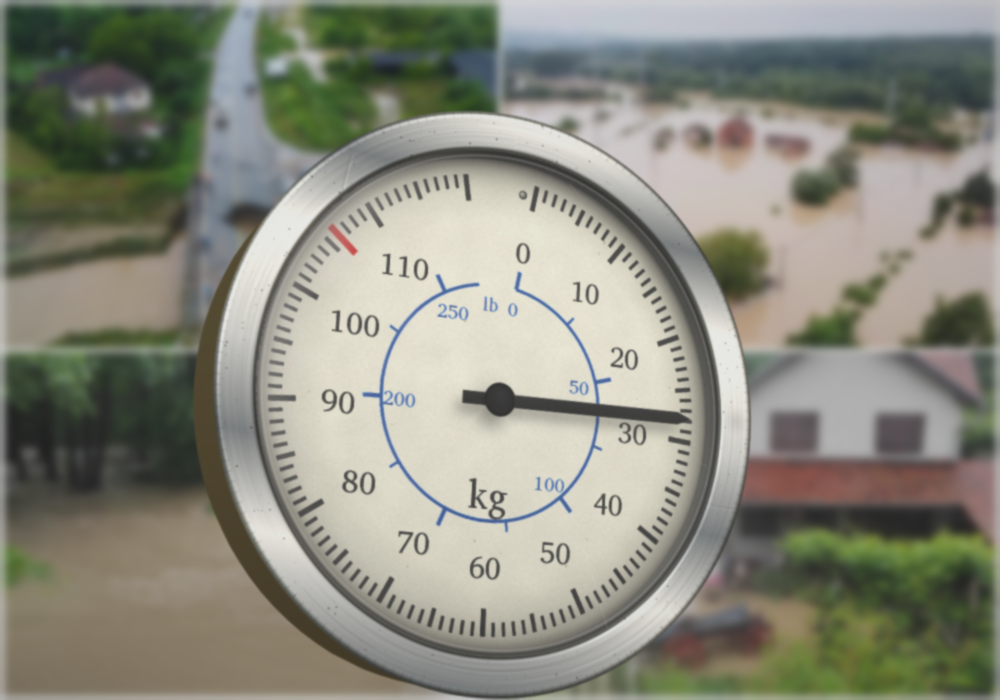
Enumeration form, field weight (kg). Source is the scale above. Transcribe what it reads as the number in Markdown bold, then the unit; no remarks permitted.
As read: **28** kg
